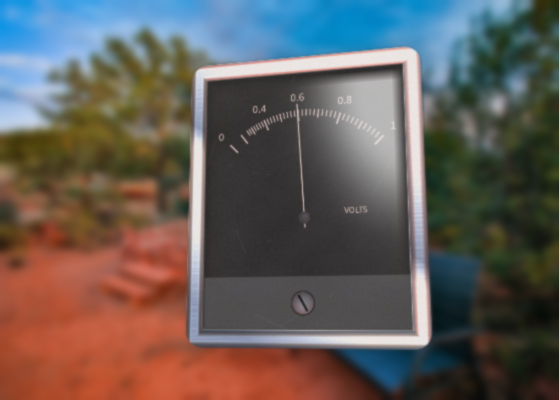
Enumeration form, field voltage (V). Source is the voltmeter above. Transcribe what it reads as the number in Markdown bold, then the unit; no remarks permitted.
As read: **0.6** V
